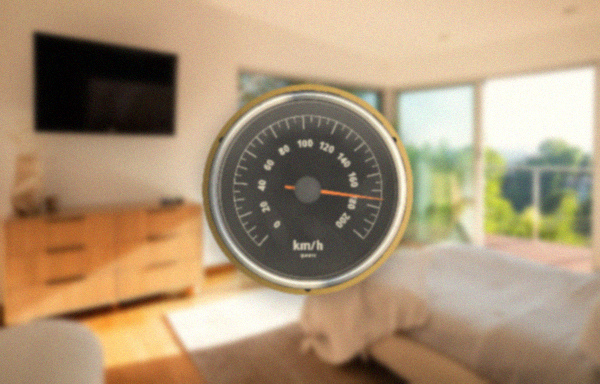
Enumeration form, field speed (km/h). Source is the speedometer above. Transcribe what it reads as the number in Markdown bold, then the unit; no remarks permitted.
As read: **175** km/h
